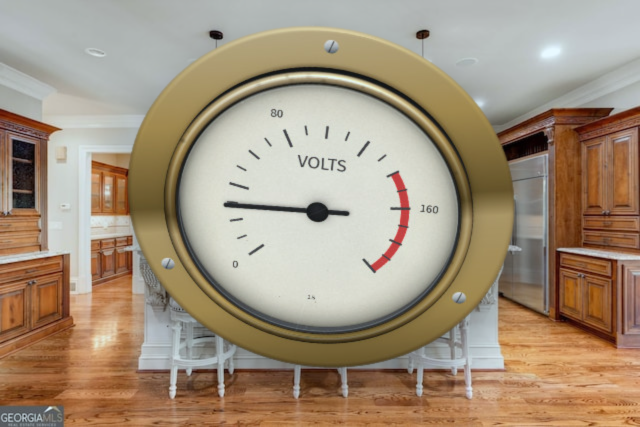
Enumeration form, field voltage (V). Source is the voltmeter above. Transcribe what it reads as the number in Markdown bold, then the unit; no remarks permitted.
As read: **30** V
